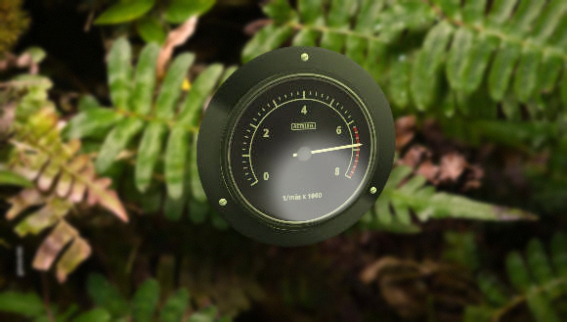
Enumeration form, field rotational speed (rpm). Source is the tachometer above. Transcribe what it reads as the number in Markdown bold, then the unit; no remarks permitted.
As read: **6800** rpm
